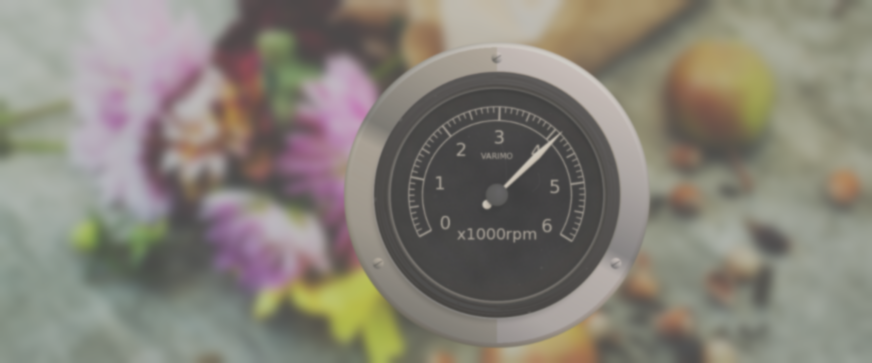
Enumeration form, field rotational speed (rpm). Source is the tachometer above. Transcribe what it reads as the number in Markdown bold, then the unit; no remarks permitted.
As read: **4100** rpm
